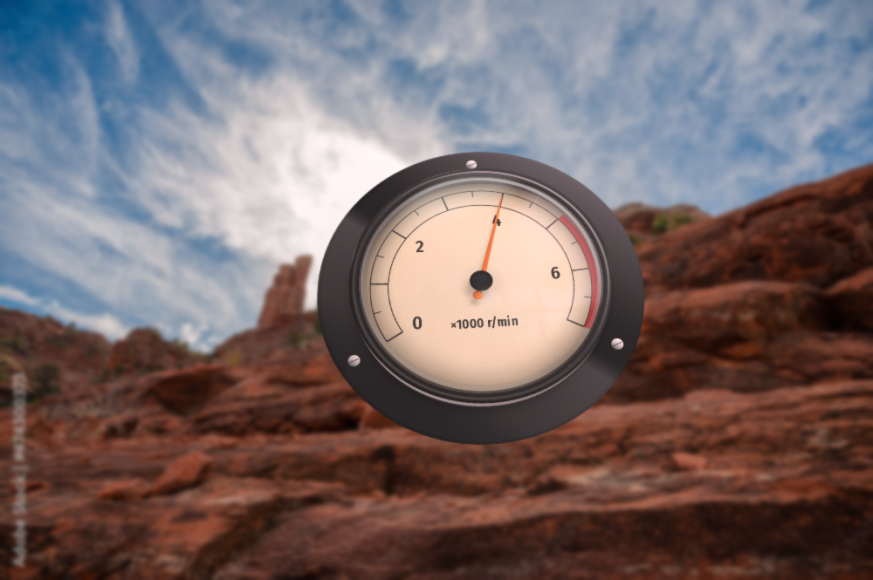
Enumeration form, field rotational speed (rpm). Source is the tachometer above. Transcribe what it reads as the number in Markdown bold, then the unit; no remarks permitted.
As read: **4000** rpm
